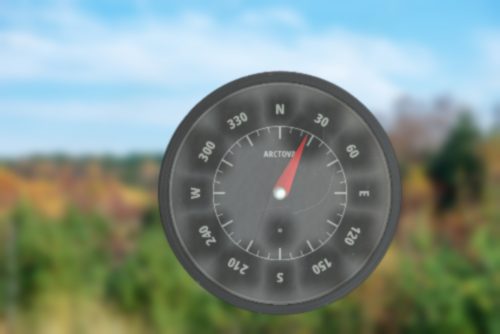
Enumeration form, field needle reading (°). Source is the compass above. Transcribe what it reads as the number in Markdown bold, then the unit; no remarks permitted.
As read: **25** °
